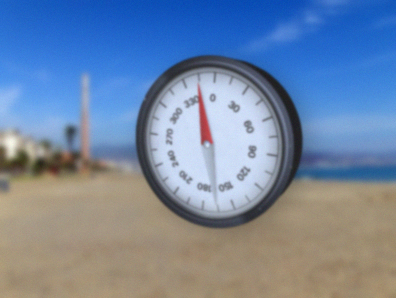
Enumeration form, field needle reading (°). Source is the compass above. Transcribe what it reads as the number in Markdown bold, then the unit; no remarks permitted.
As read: **345** °
